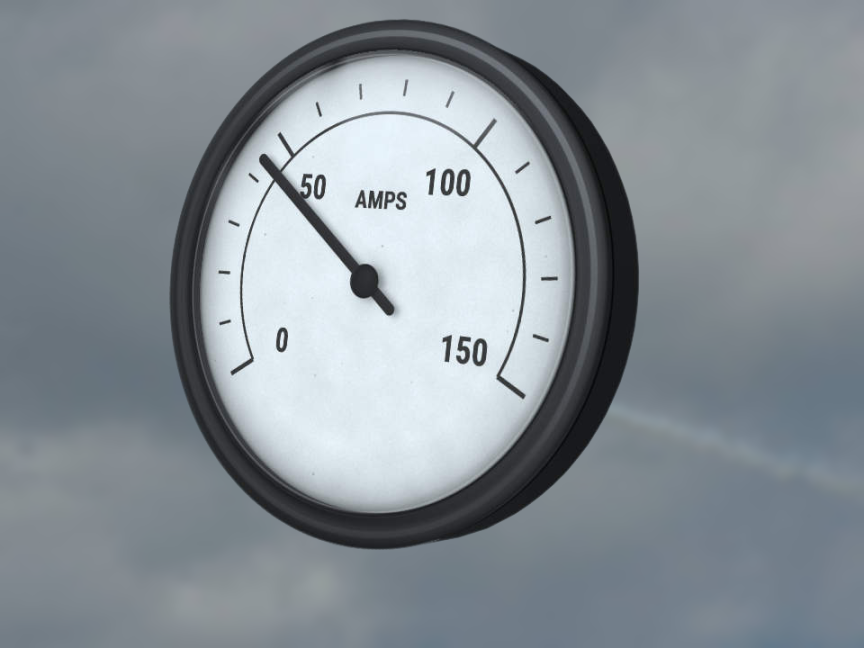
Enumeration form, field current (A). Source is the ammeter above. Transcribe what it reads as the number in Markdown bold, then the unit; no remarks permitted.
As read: **45** A
